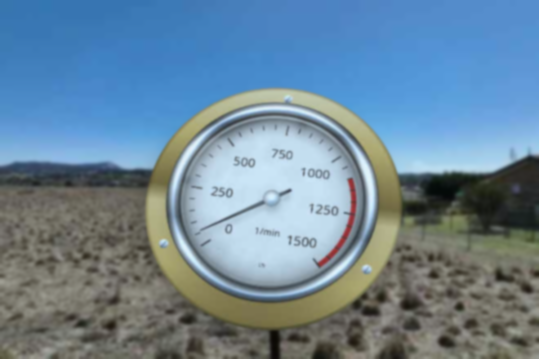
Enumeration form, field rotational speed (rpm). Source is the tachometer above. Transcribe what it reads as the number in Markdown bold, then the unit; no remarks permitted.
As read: **50** rpm
